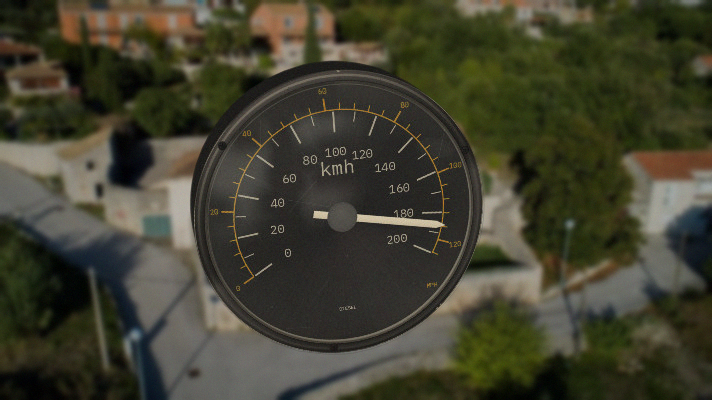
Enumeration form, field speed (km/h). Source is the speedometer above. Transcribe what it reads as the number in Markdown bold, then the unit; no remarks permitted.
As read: **185** km/h
